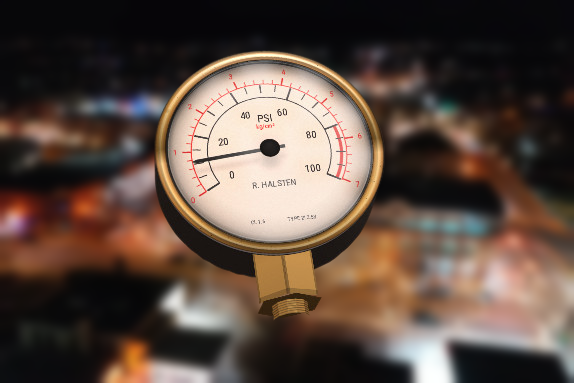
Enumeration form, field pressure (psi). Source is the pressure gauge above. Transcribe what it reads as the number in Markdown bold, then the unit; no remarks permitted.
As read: **10** psi
